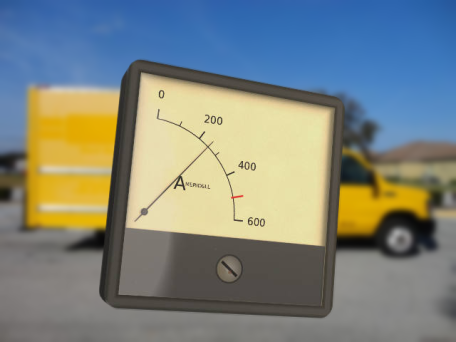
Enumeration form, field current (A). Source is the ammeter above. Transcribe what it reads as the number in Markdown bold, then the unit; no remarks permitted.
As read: **250** A
